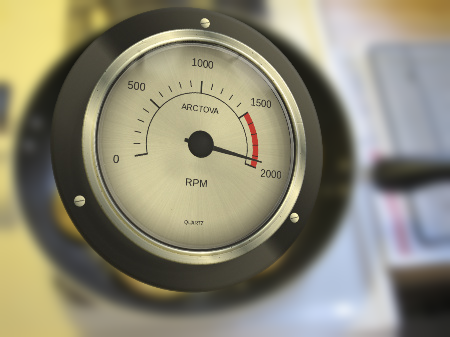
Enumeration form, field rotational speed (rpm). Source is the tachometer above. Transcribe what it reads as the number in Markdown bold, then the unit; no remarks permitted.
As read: **1950** rpm
